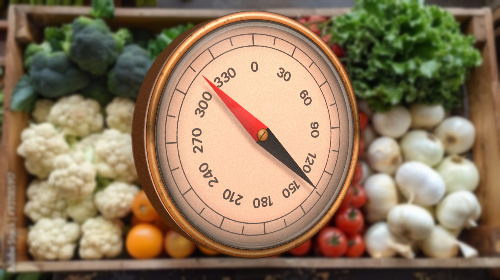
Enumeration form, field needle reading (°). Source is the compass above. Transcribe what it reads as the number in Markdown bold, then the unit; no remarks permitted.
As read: **315** °
